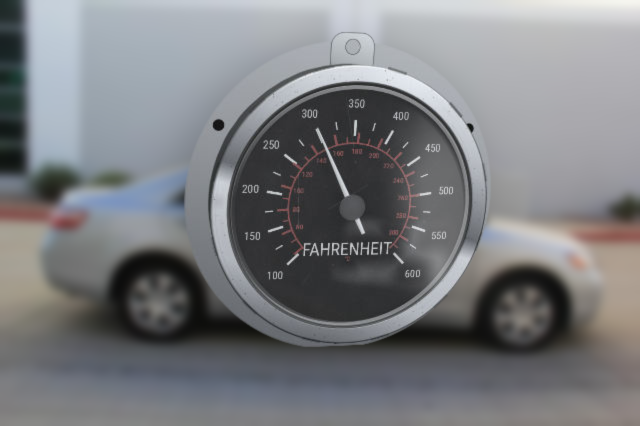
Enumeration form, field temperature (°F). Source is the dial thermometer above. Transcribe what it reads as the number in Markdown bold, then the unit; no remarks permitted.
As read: **300** °F
